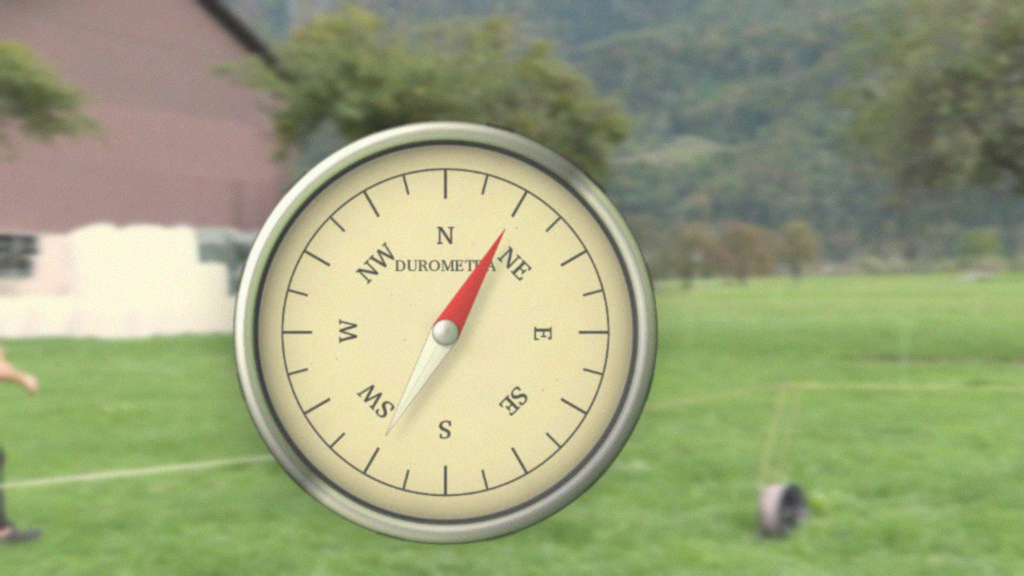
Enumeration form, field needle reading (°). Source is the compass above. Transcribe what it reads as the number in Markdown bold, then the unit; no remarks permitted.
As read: **30** °
